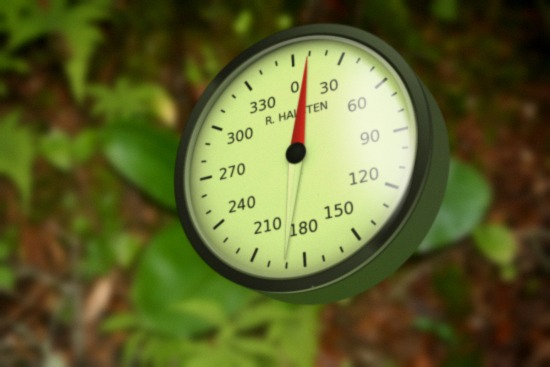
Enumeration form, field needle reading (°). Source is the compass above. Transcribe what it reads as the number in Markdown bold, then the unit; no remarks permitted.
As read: **10** °
